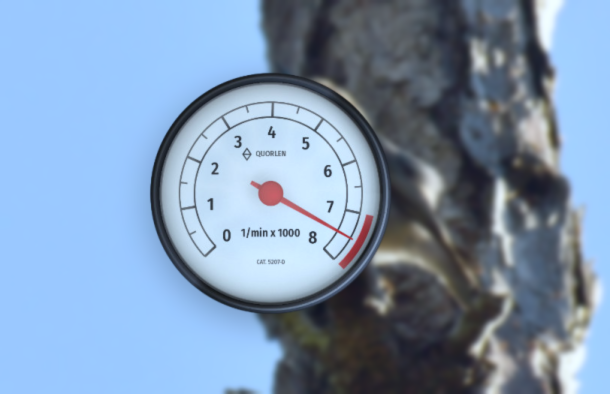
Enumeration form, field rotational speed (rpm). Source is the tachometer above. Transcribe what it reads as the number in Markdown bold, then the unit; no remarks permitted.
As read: **7500** rpm
